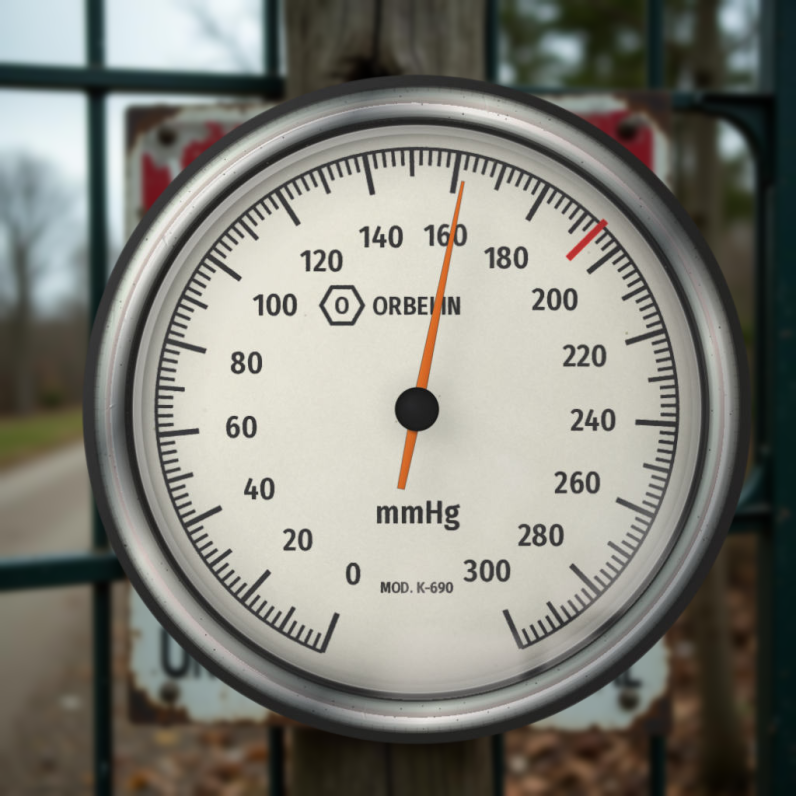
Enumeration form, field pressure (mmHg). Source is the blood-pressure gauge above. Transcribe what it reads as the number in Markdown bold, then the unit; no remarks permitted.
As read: **162** mmHg
